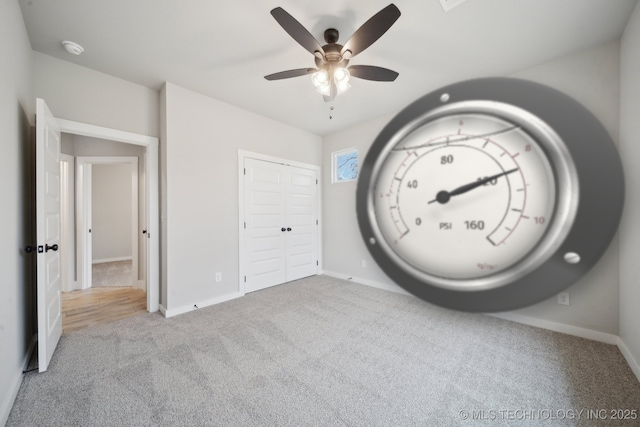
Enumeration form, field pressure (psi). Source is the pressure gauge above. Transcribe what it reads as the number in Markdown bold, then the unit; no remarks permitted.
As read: **120** psi
